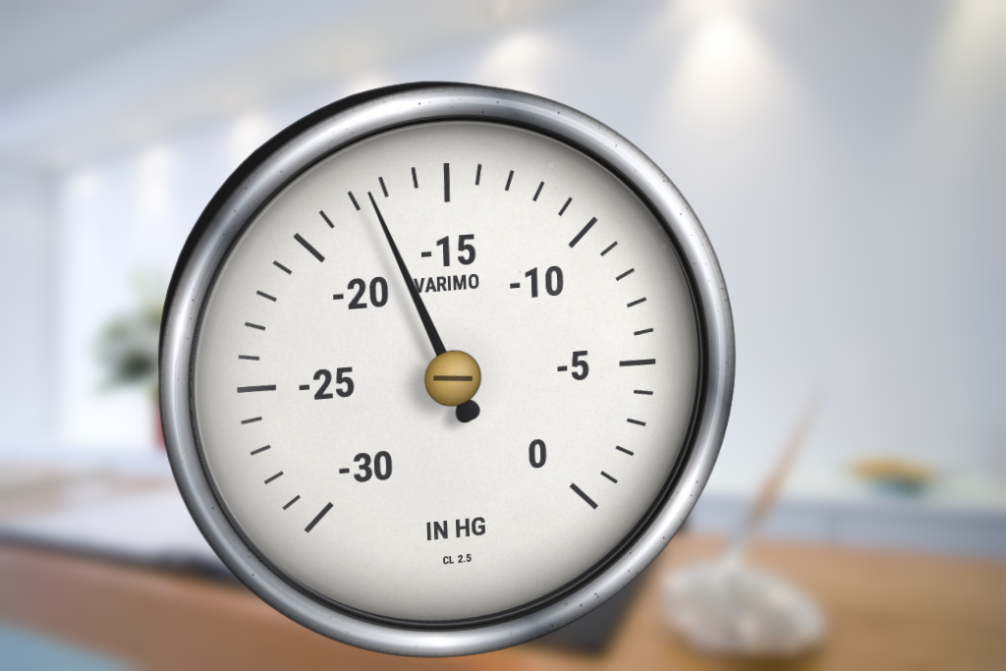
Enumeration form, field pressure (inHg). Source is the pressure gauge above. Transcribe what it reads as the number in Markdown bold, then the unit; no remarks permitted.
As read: **-17.5** inHg
